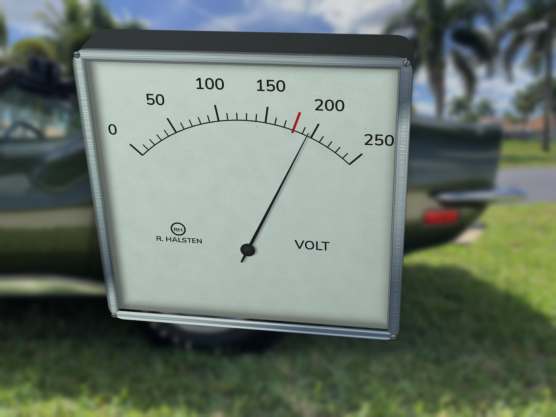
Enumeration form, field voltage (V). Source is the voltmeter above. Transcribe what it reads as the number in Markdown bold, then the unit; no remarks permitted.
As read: **195** V
